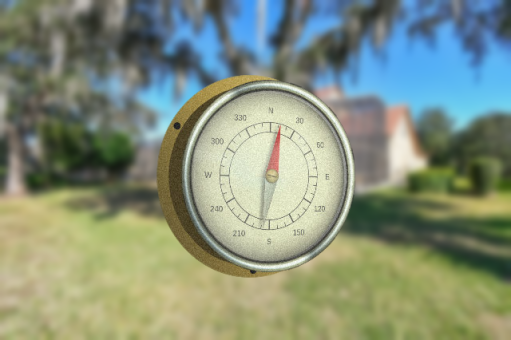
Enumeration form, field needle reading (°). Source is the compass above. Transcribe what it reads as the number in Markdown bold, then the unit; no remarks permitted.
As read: **10** °
